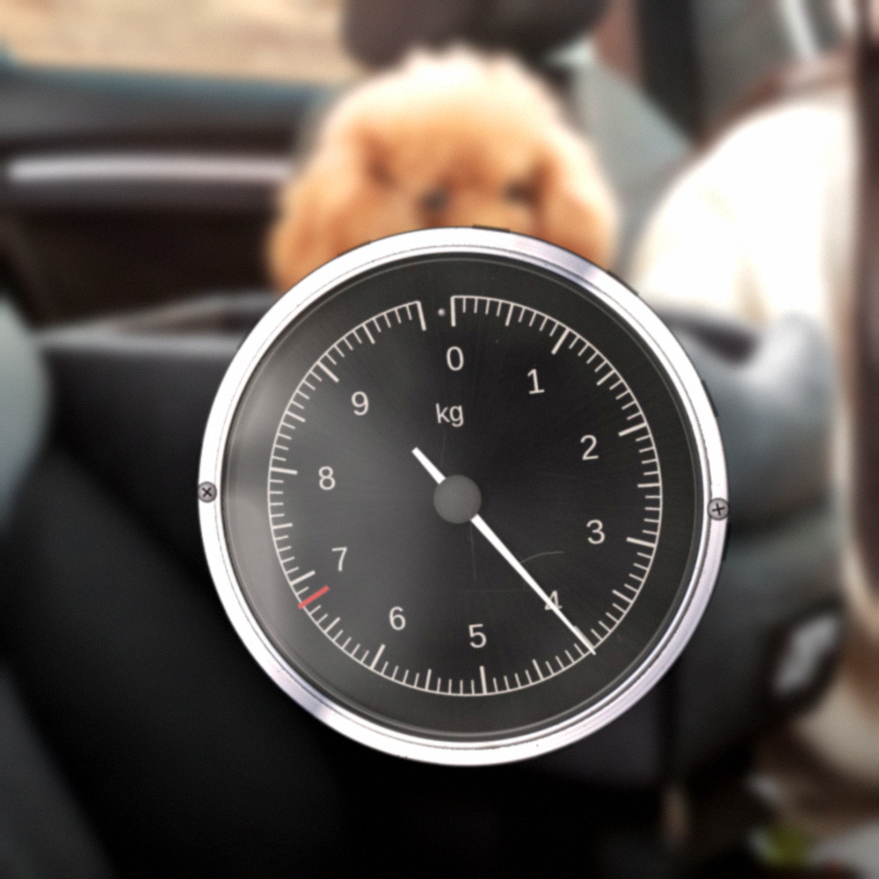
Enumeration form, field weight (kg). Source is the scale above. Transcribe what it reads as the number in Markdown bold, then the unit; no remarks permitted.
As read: **4** kg
